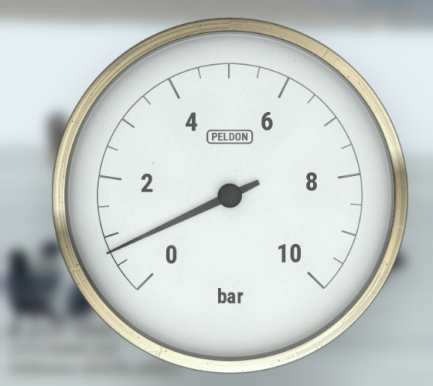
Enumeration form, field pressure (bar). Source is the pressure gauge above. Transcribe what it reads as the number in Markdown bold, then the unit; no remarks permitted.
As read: **0.75** bar
